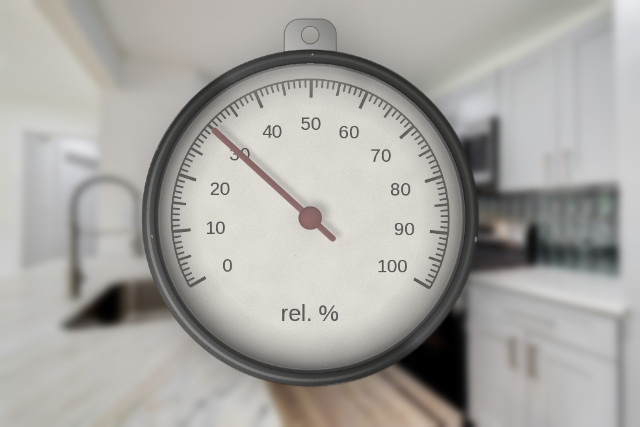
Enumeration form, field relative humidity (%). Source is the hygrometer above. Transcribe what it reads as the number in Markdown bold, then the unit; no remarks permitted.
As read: **30** %
